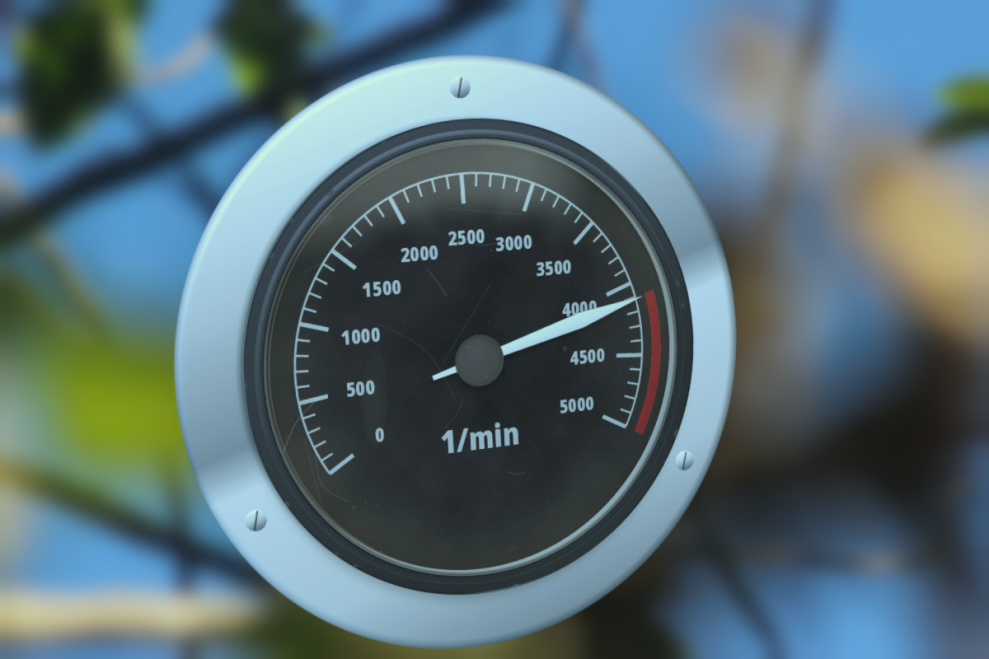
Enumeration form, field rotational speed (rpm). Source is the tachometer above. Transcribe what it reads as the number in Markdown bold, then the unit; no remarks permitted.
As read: **4100** rpm
